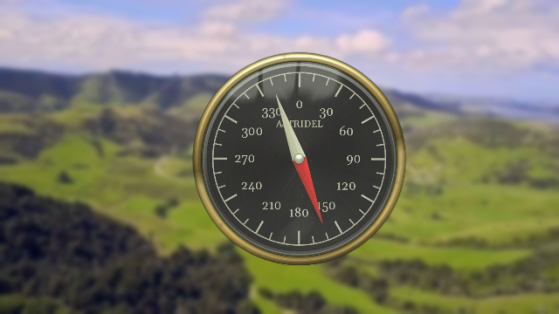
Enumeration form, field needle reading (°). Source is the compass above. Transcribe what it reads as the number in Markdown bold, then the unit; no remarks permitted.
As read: **160** °
